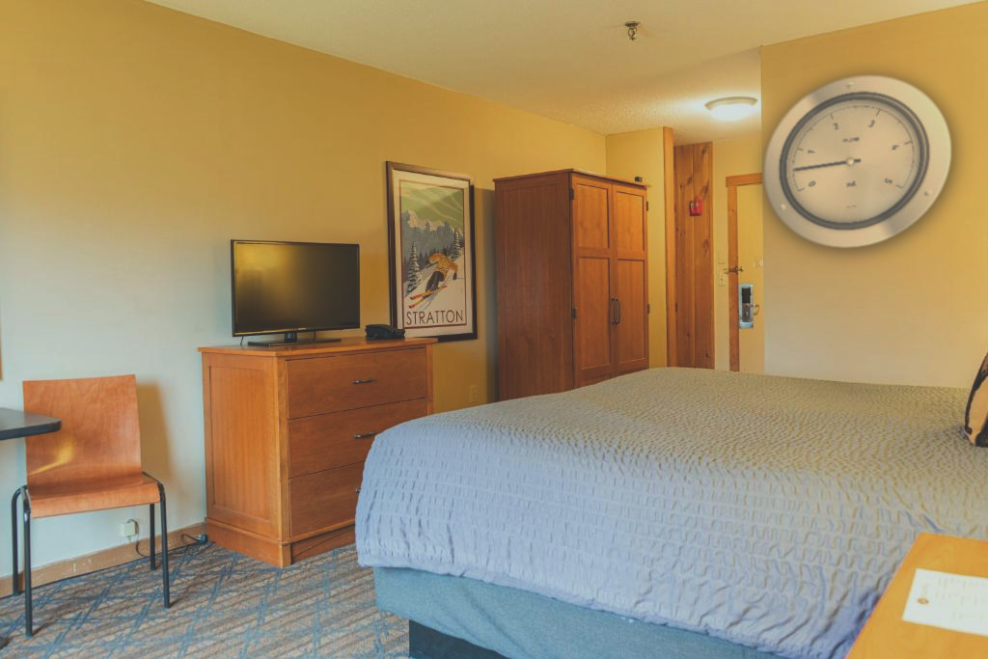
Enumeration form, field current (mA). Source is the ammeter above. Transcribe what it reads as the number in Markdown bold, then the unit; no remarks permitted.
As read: **0.5** mA
